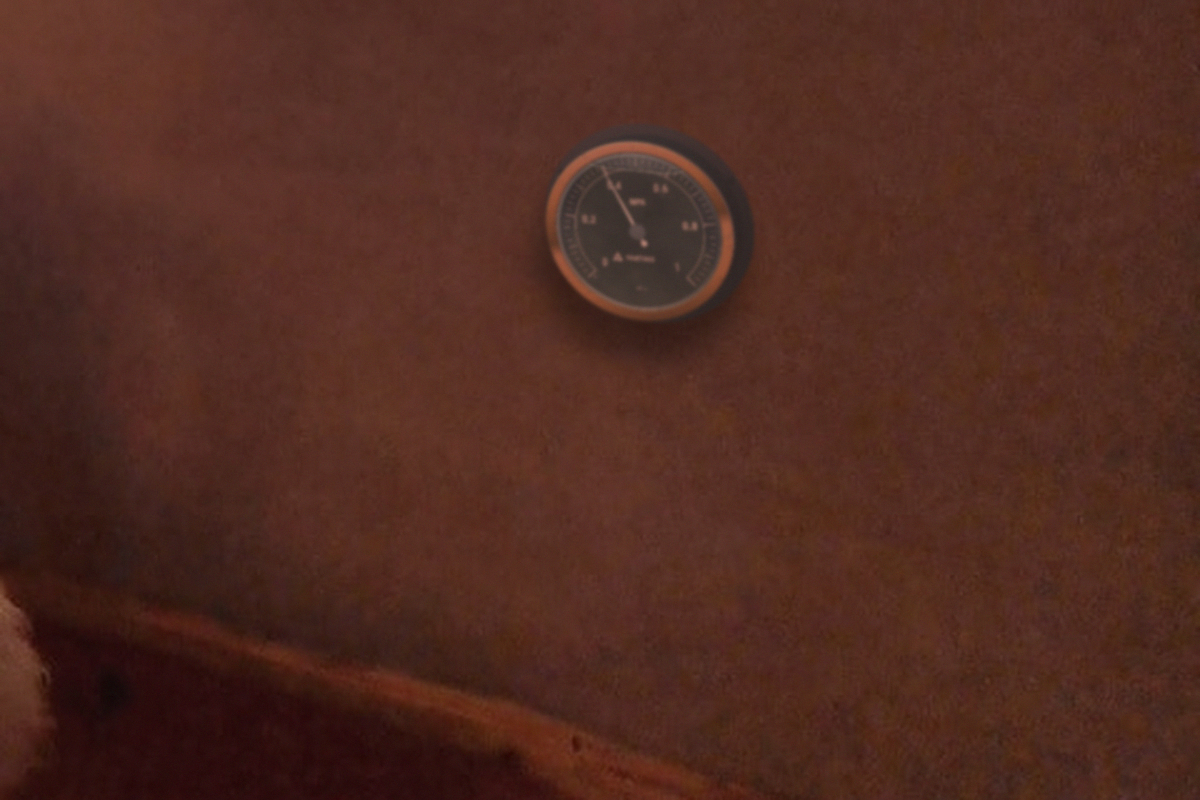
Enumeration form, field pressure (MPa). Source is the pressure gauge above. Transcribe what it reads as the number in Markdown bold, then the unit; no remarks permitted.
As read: **0.4** MPa
